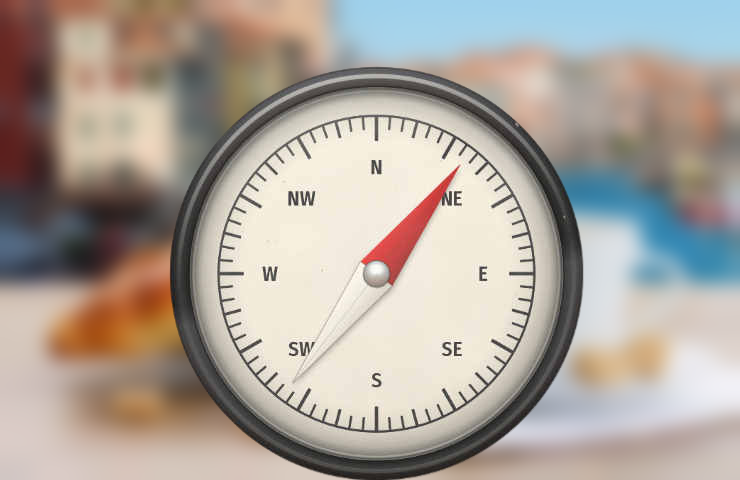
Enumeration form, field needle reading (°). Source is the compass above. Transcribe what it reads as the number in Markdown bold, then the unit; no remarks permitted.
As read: **37.5** °
